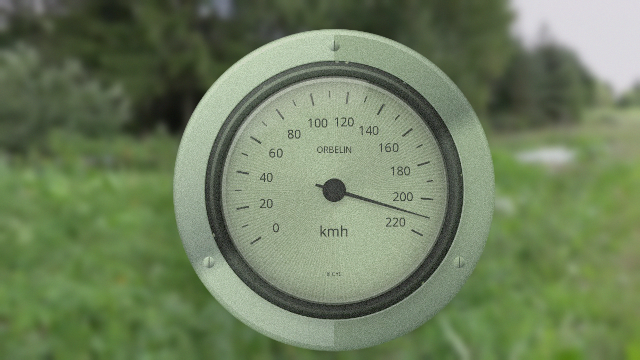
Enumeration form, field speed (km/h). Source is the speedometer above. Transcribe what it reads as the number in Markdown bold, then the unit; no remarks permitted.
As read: **210** km/h
